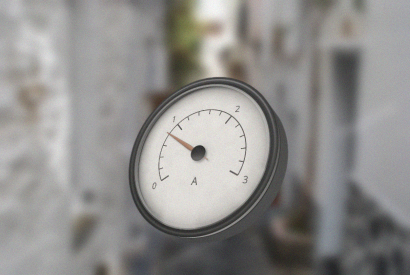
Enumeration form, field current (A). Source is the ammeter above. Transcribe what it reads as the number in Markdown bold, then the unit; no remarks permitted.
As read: **0.8** A
